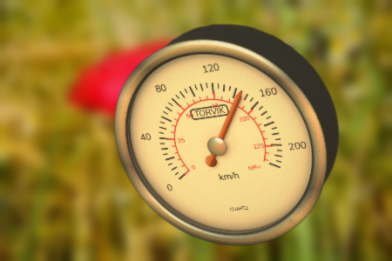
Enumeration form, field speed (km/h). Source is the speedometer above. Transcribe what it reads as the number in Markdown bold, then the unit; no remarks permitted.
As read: **145** km/h
